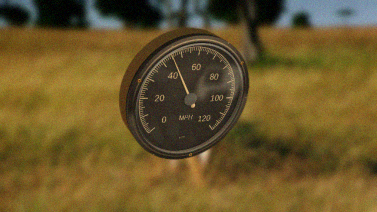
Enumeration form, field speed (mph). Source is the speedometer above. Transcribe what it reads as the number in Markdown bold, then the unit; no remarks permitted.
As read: **45** mph
